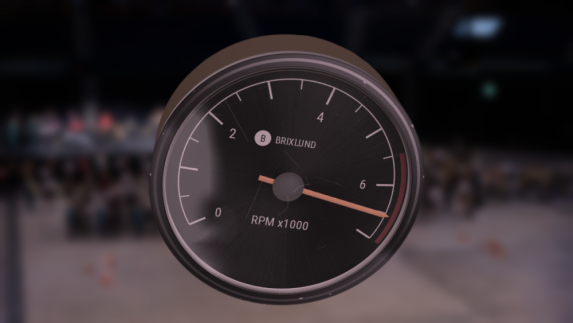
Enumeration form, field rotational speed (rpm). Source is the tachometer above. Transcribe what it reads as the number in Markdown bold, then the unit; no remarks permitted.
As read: **6500** rpm
